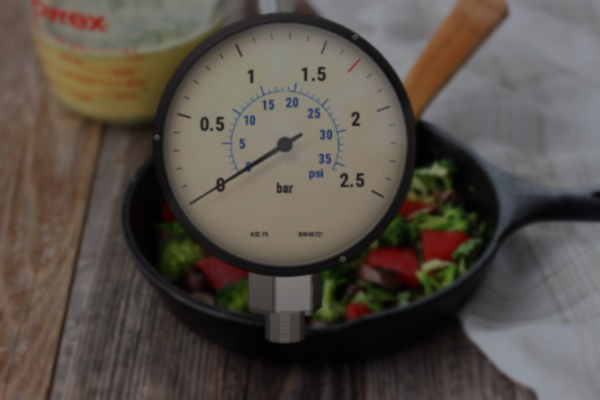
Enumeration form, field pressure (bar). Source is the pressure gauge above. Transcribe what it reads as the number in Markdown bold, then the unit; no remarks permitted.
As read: **0** bar
